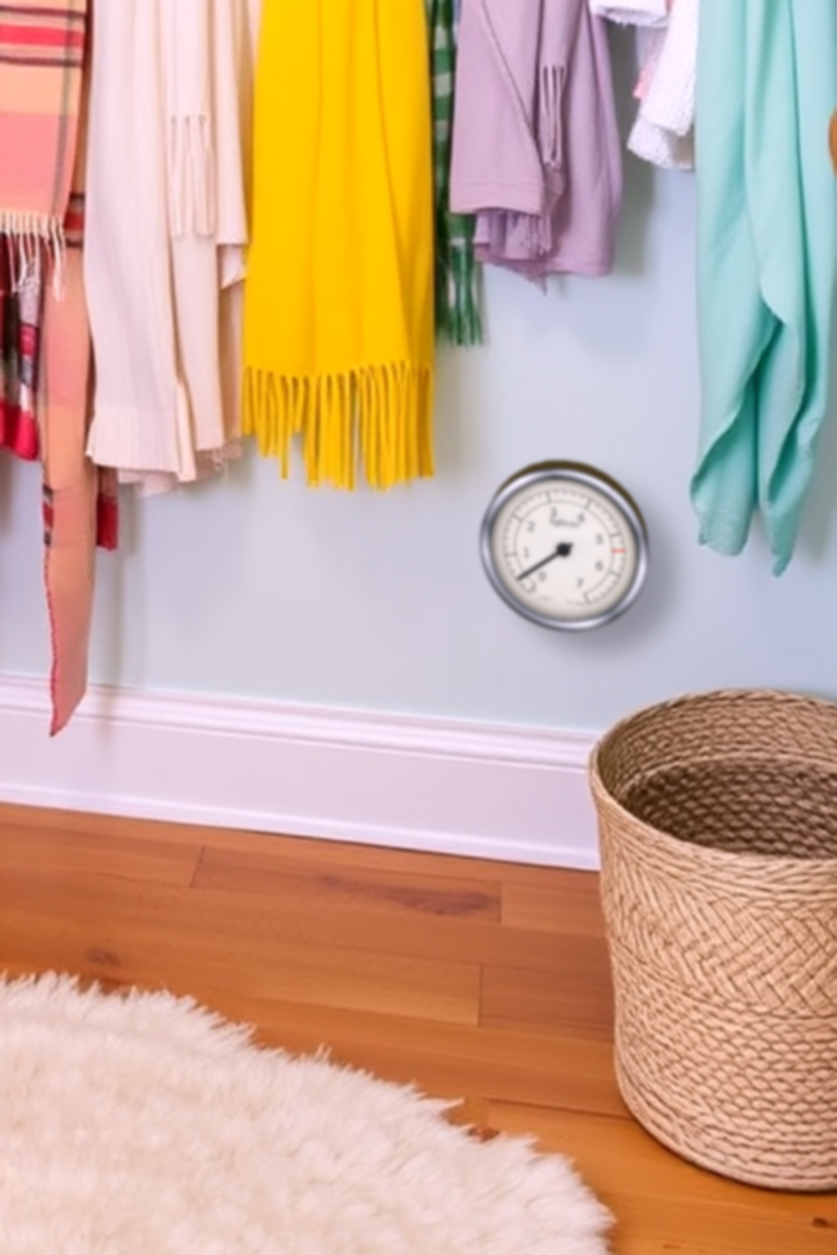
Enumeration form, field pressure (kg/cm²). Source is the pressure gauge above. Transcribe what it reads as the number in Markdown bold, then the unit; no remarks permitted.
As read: **0.4** kg/cm²
